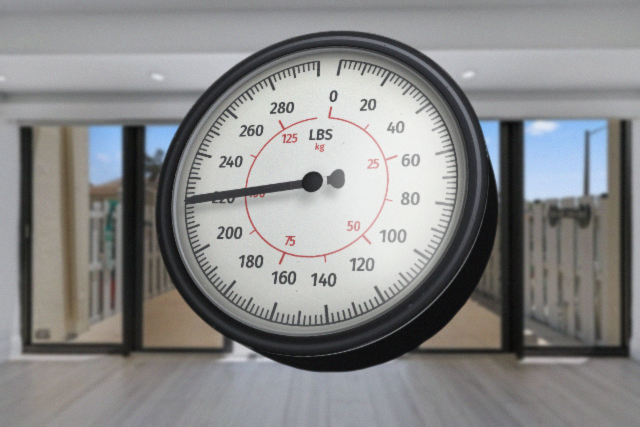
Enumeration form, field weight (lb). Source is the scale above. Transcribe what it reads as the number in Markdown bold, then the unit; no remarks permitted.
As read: **220** lb
